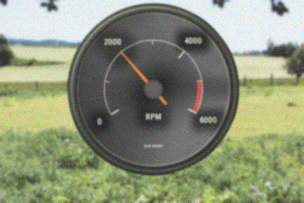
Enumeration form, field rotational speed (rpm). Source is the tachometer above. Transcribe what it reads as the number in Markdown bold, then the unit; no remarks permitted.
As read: **2000** rpm
